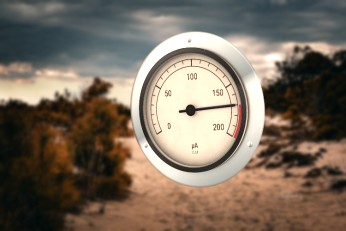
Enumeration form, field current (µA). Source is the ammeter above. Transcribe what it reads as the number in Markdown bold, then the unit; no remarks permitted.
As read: **170** µA
